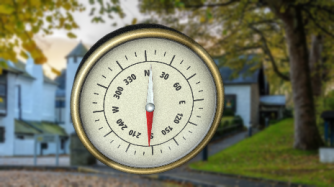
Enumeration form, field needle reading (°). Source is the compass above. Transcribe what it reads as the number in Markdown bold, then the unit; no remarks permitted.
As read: **185** °
